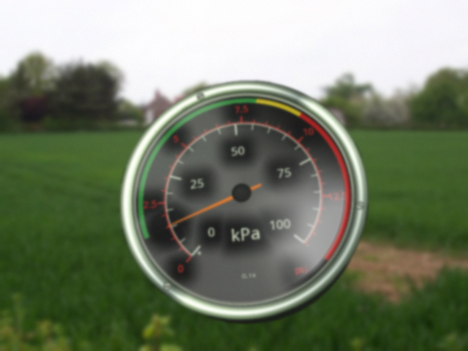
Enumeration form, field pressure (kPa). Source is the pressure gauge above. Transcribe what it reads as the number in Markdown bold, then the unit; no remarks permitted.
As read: **10** kPa
